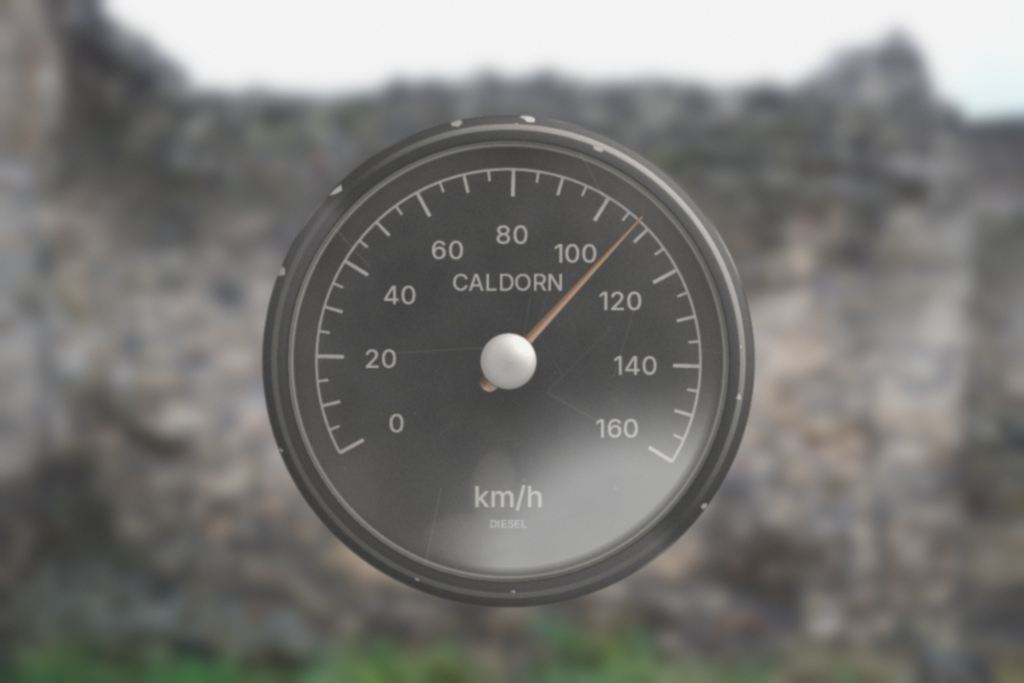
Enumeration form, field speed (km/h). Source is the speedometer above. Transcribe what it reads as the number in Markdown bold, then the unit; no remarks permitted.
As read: **107.5** km/h
